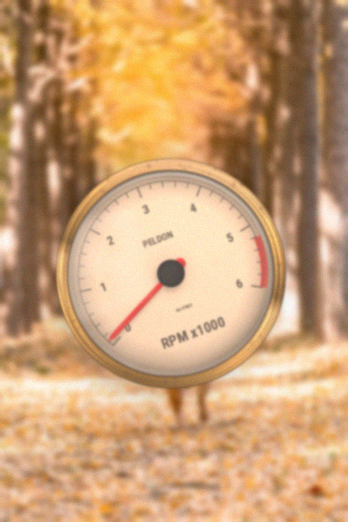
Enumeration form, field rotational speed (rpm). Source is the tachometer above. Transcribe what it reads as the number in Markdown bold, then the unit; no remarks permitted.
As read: **100** rpm
